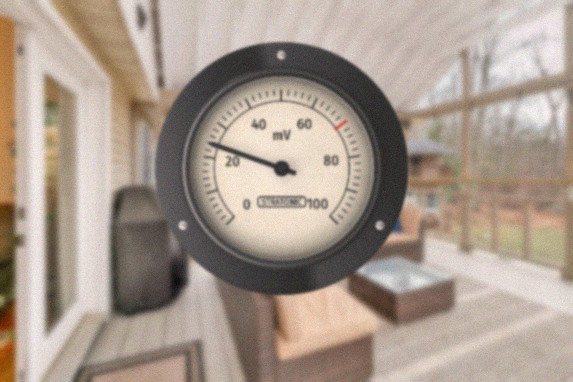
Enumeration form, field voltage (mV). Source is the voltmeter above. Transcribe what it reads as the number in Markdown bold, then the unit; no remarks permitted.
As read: **24** mV
